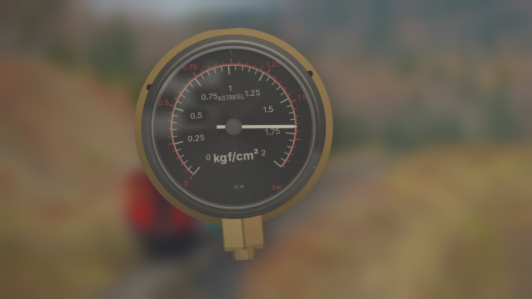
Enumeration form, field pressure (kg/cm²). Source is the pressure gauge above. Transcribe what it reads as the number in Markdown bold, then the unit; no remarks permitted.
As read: **1.7** kg/cm²
